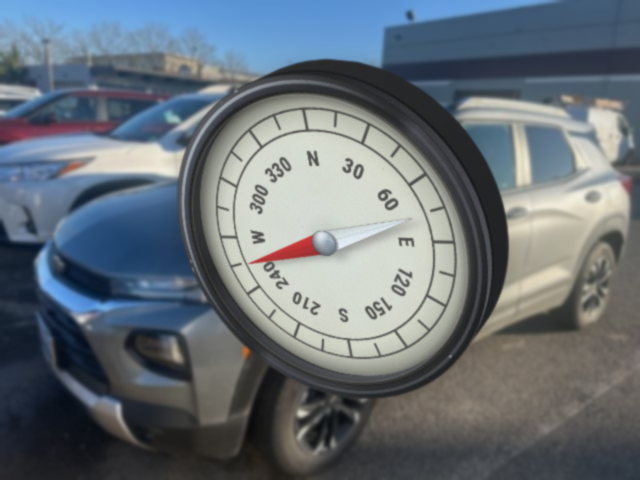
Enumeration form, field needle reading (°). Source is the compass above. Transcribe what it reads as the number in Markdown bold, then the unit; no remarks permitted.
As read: **255** °
